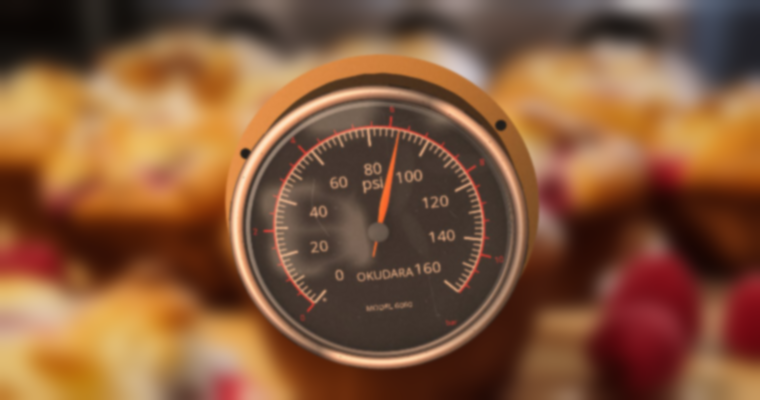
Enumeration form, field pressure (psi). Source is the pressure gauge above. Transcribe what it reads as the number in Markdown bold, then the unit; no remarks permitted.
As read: **90** psi
